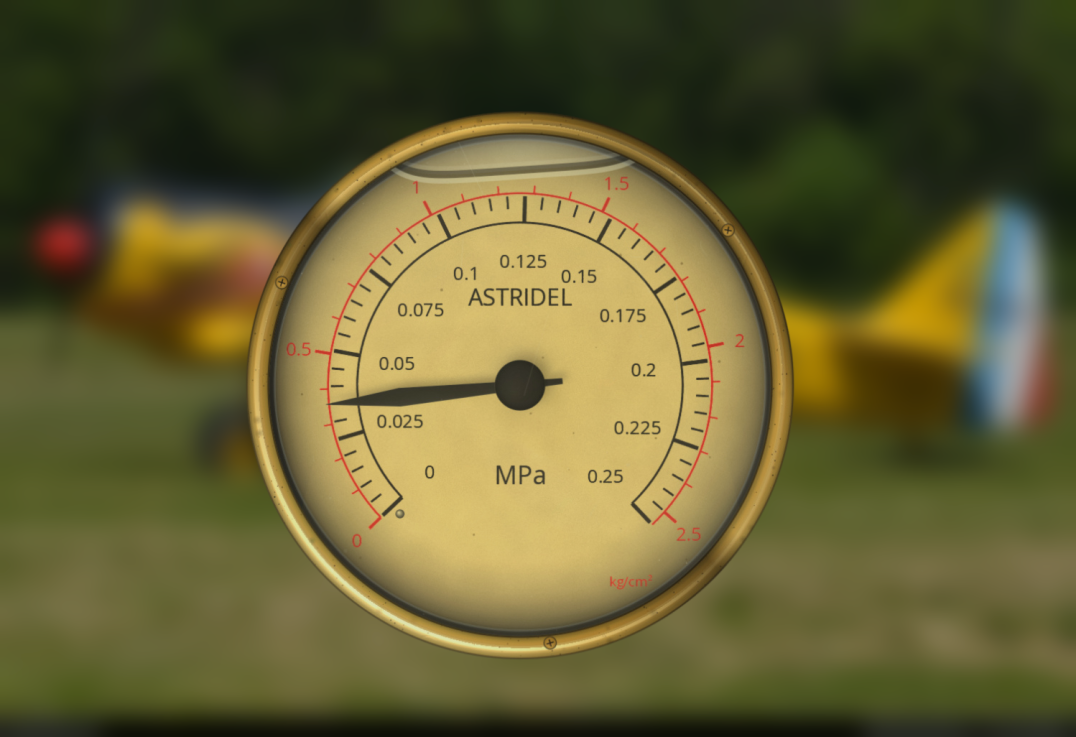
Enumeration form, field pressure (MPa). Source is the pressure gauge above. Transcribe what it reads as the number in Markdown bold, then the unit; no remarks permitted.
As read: **0.035** MPa
